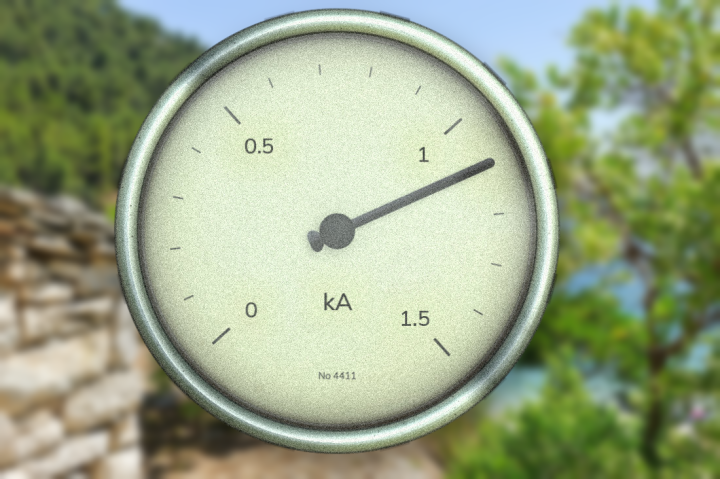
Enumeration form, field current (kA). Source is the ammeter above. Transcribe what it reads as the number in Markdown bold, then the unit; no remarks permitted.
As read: **1.1** kA
